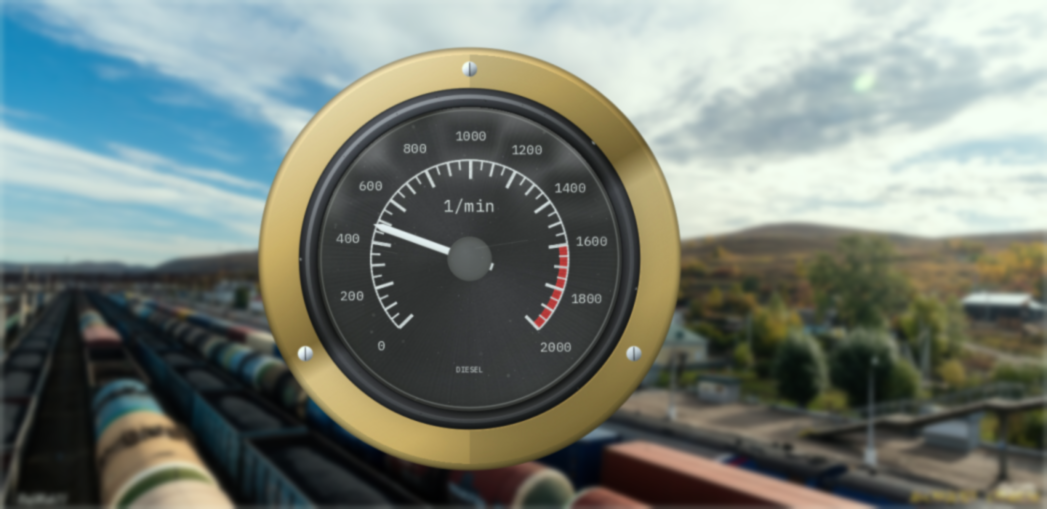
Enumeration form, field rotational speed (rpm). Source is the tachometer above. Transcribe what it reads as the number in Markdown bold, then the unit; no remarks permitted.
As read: **475** rpm
